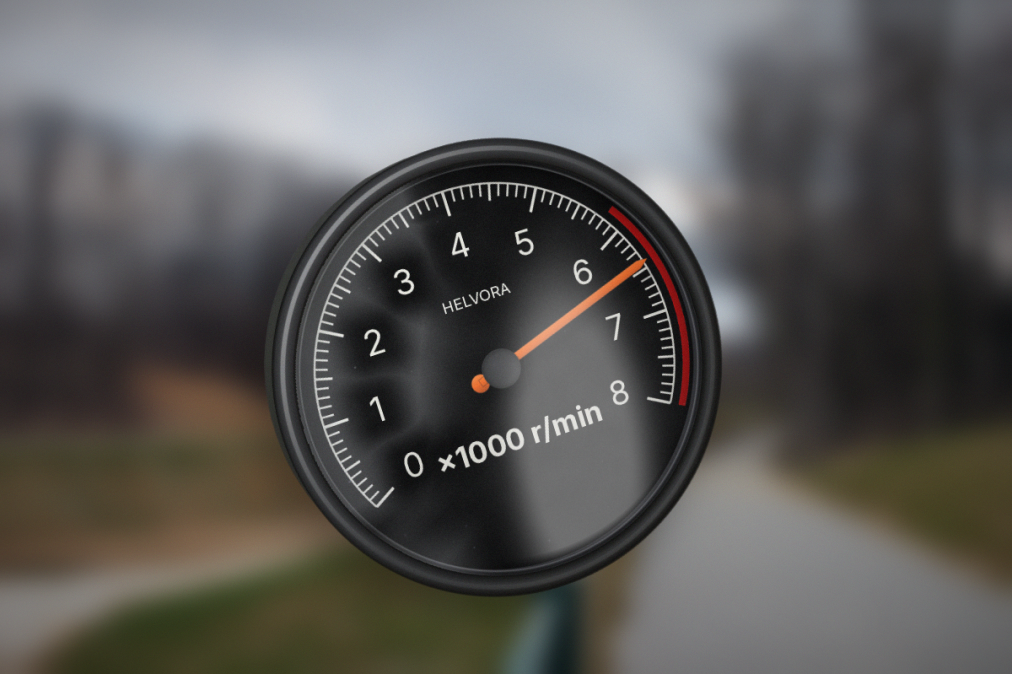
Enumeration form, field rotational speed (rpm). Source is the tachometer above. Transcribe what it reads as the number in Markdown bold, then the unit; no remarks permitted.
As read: **6400** rpm
